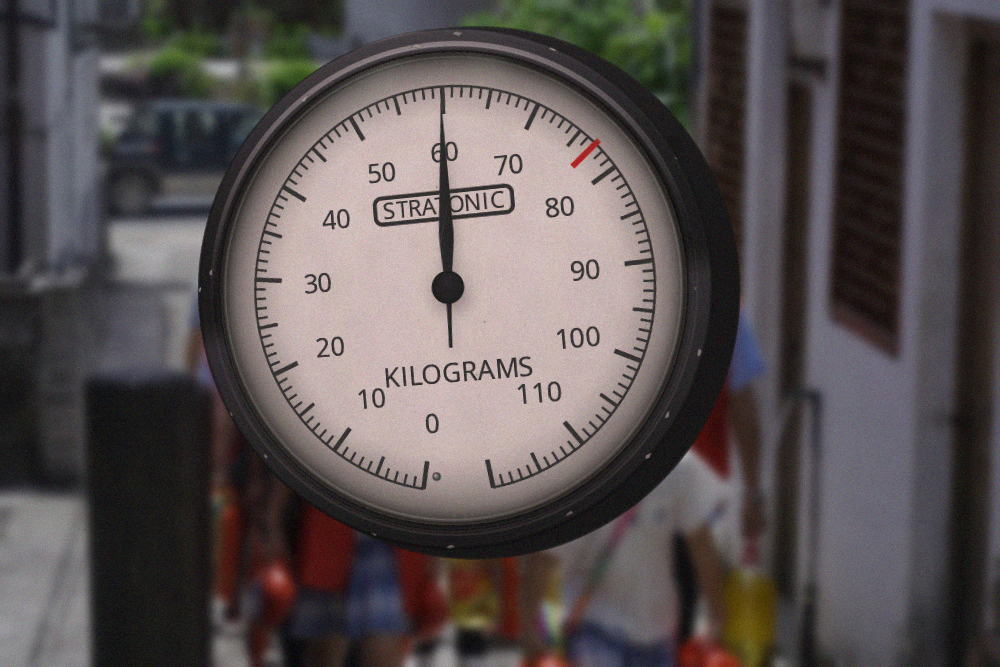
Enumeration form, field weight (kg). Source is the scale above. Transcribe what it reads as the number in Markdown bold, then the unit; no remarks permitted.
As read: **60** kg
